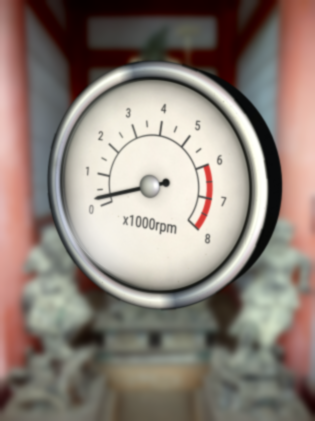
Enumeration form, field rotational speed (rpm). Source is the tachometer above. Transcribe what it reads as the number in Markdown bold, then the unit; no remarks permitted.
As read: **250** rpm
